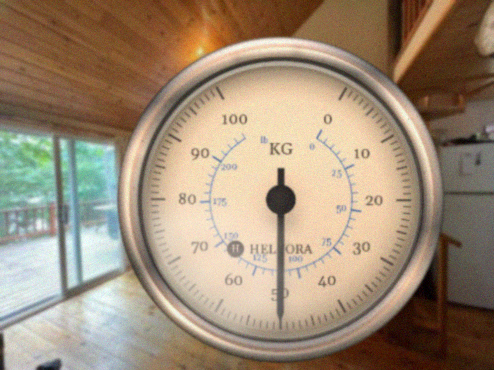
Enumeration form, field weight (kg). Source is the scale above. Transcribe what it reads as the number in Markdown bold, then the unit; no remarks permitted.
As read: **50** kg
